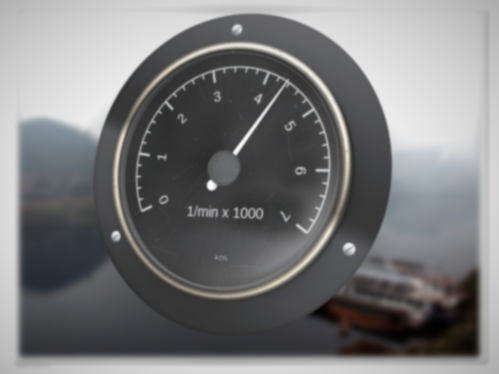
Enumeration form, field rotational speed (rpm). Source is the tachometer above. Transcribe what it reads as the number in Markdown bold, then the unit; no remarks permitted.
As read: **4400** rpm
